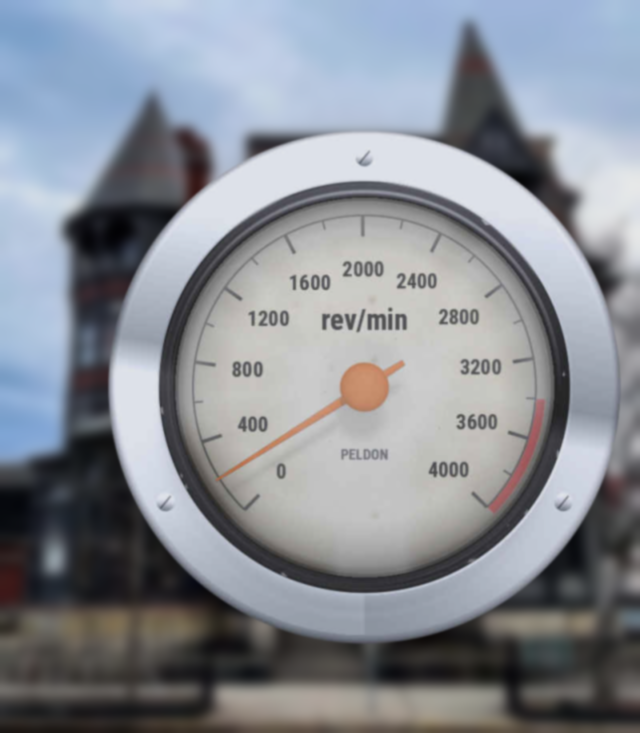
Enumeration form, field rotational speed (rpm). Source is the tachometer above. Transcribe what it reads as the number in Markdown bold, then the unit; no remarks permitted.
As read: **200** rpm
